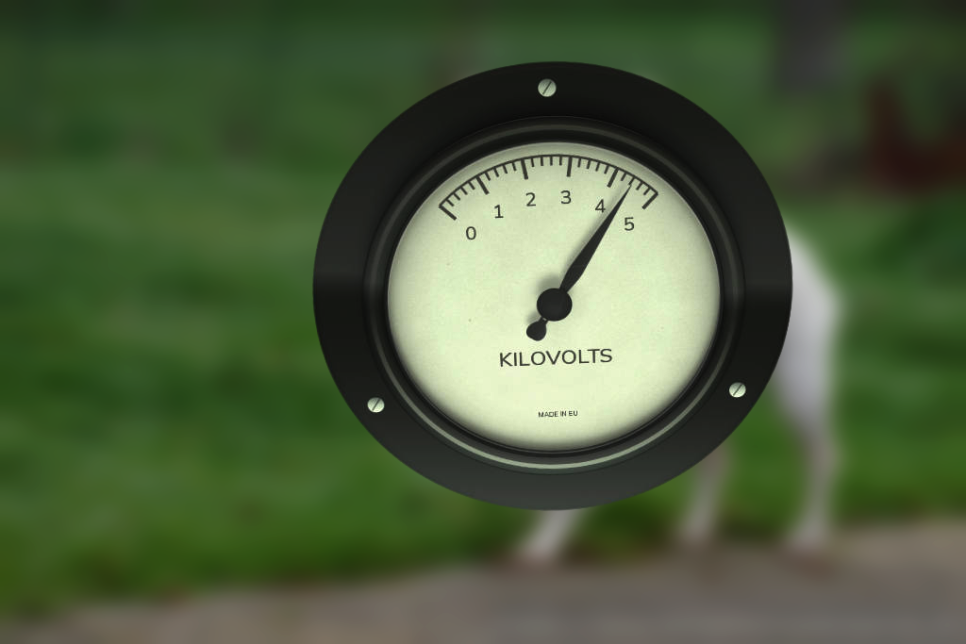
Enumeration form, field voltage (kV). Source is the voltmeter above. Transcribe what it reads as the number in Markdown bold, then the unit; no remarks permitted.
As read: **4.4** kV
